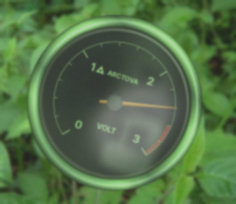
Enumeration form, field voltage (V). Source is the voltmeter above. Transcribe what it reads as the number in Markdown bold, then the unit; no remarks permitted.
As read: **2.4** V
